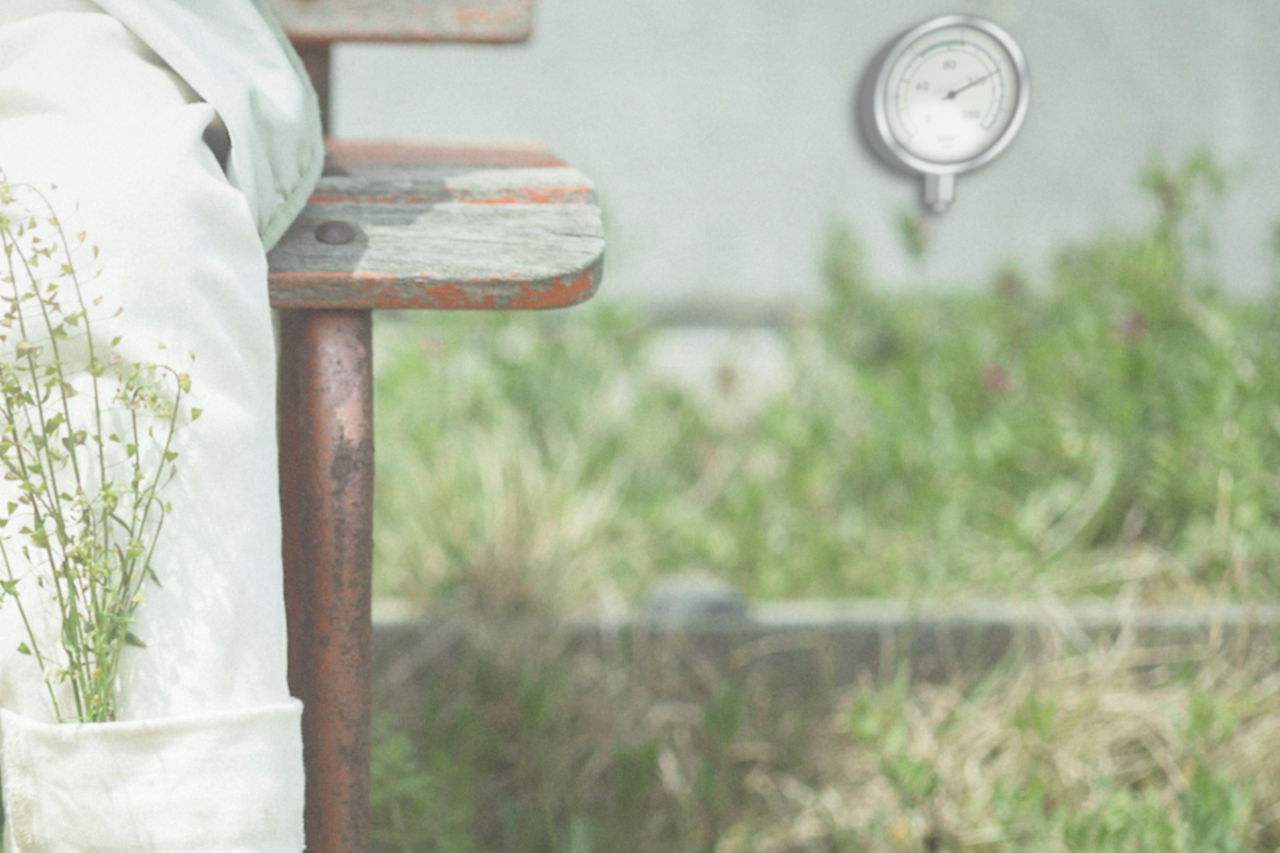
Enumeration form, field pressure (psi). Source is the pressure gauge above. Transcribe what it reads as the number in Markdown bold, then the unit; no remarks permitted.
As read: **120** psi
